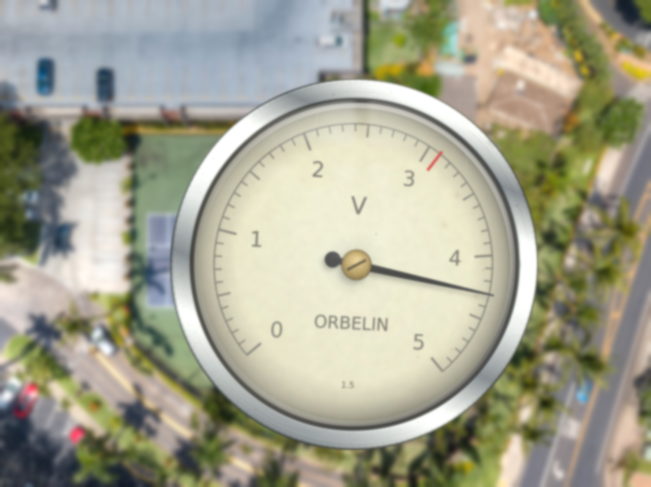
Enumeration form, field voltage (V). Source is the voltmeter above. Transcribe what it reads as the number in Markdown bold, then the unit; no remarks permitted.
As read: **4.3** V
